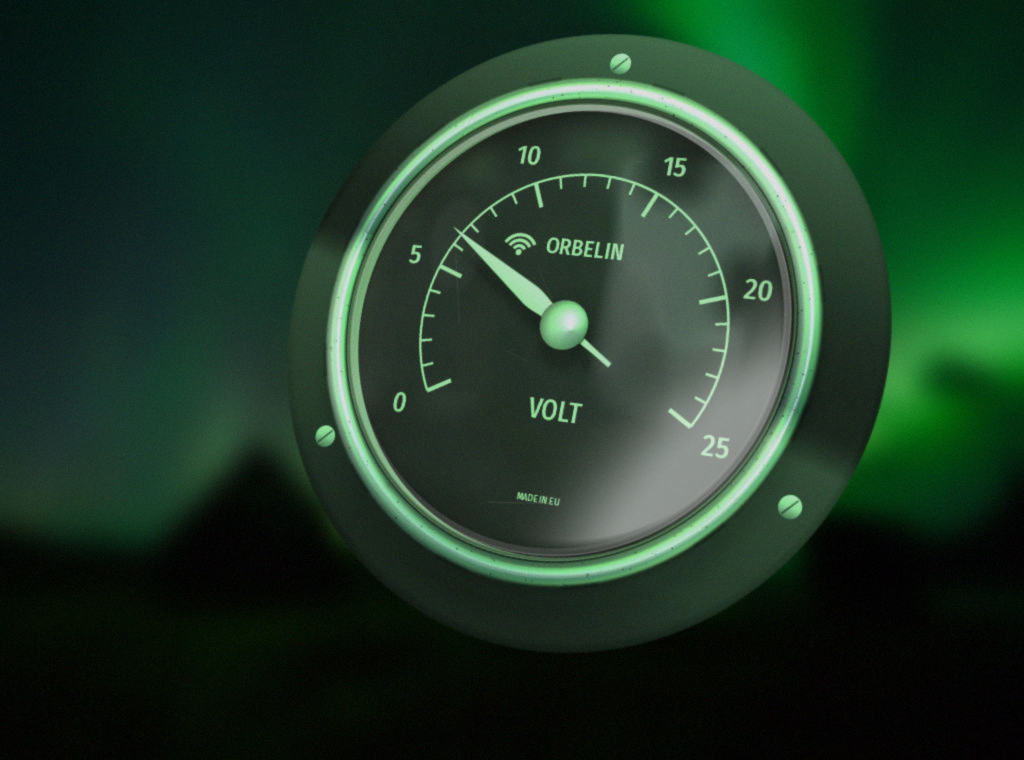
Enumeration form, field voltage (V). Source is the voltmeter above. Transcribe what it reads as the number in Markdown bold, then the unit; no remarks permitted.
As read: **6.5** V
